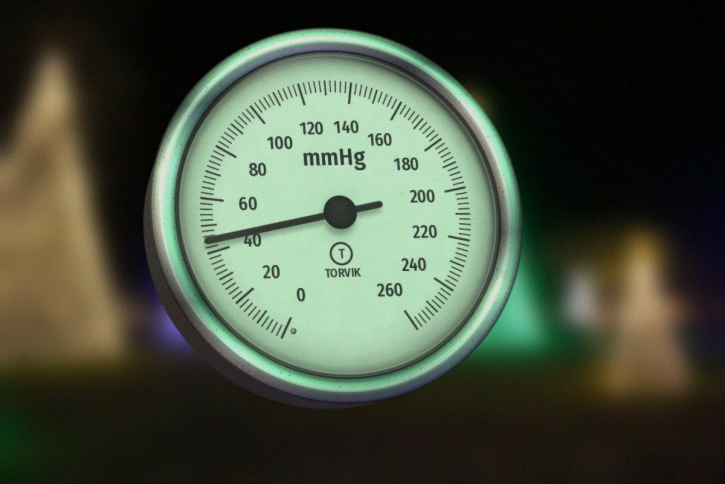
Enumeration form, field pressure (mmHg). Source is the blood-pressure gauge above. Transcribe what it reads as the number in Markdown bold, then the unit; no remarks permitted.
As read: **44** mmHg
